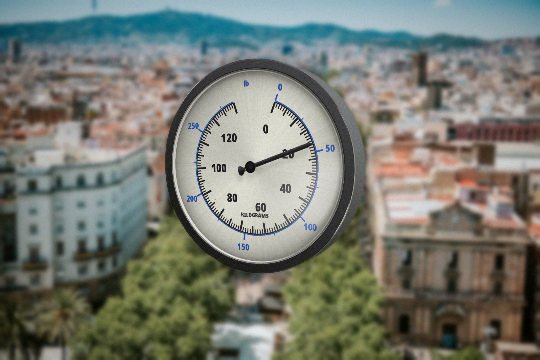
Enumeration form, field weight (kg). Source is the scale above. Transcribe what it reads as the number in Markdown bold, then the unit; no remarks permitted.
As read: **20** kg
